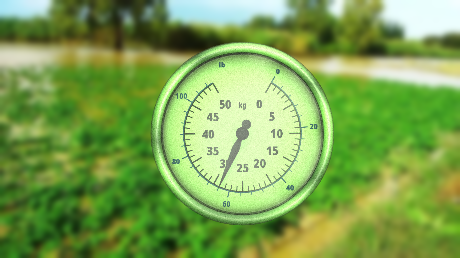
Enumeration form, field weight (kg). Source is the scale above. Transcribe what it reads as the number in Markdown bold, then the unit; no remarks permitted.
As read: **29** kg
